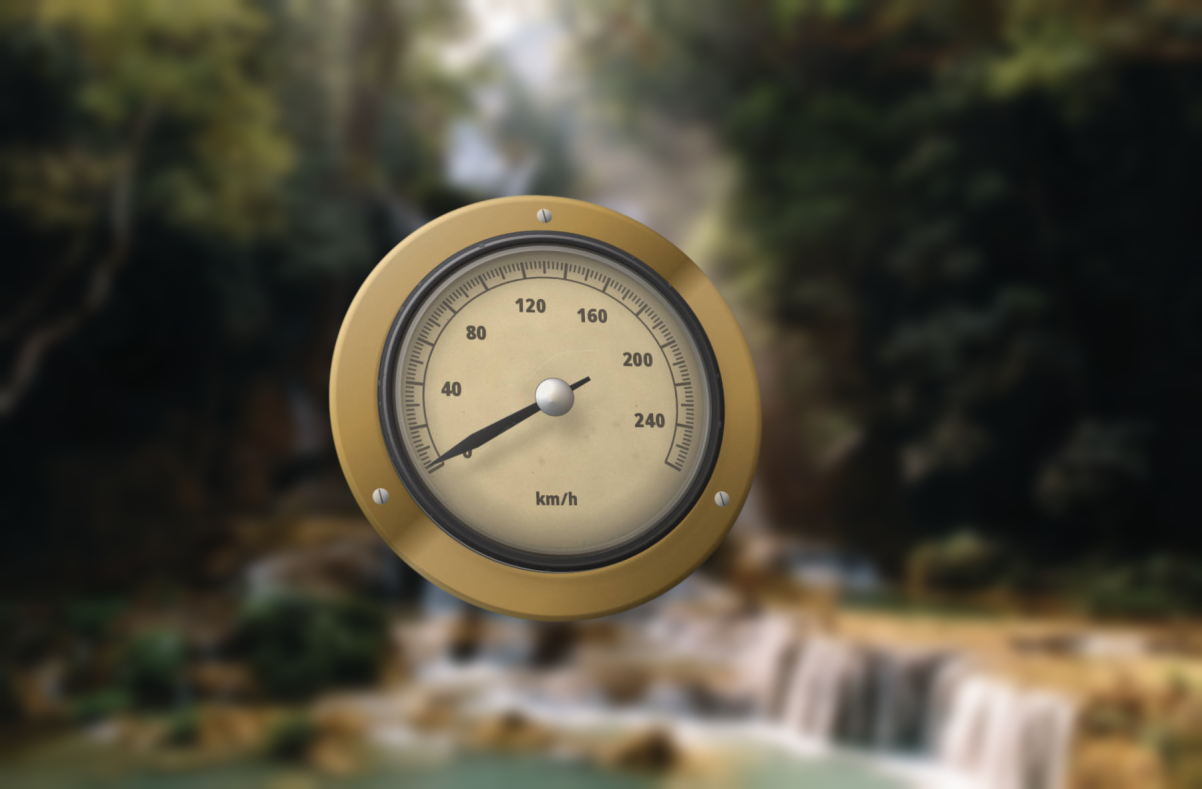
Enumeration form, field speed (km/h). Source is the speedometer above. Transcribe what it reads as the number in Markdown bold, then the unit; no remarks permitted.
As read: **2** km/h
